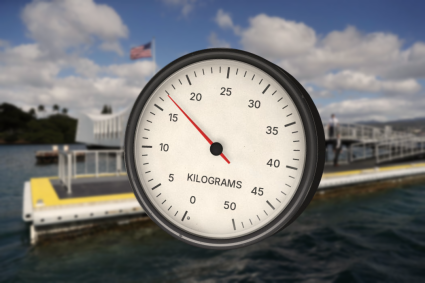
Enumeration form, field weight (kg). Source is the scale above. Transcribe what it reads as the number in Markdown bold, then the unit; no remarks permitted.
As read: **17** kg
